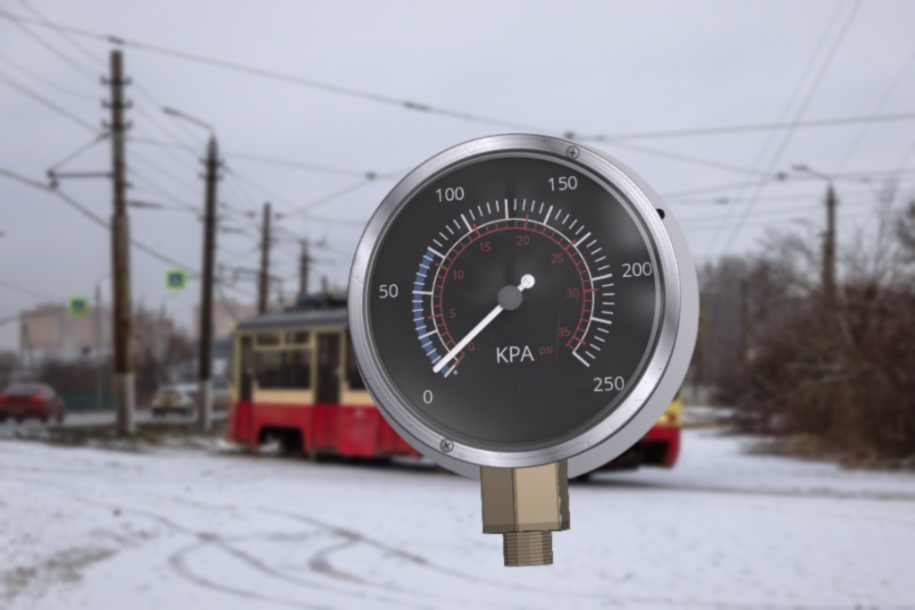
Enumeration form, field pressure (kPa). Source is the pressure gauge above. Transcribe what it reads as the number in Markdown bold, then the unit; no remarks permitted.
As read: **5** kPa
